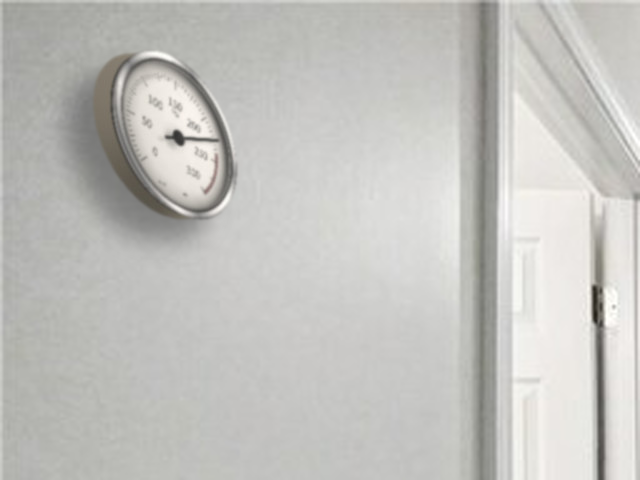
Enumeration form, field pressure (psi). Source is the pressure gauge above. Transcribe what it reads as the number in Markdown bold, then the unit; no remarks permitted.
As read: **225** psi
